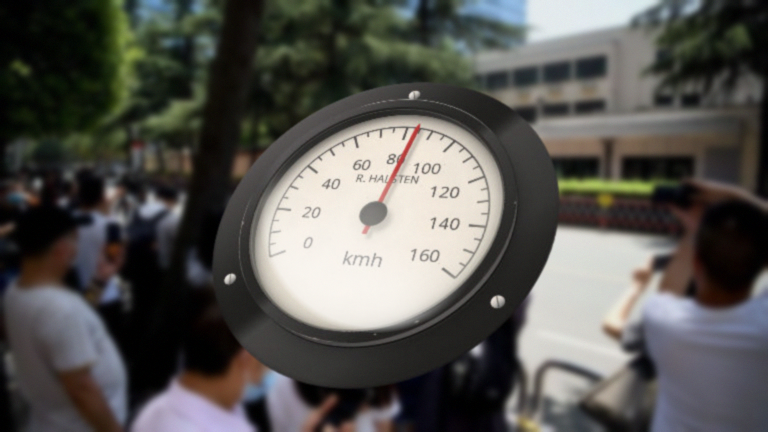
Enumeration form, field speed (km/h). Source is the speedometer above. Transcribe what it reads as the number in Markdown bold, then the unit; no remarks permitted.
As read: **85** km/h
